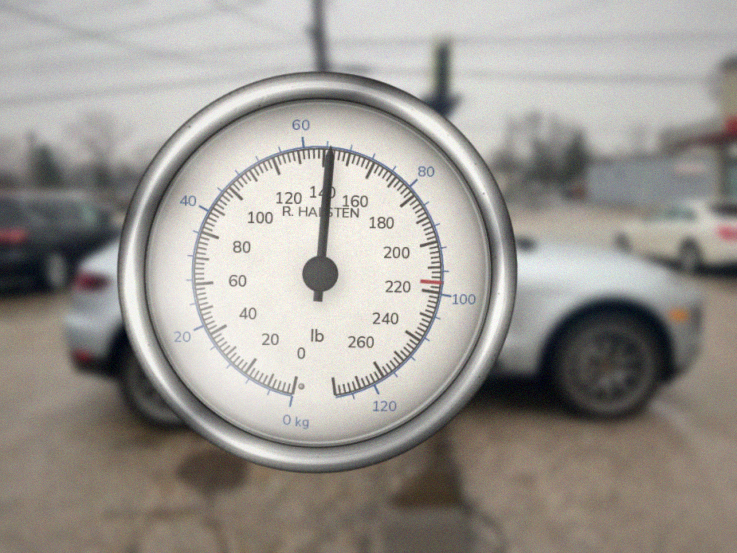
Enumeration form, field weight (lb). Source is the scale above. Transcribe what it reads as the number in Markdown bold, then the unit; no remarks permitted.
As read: **142** lb
